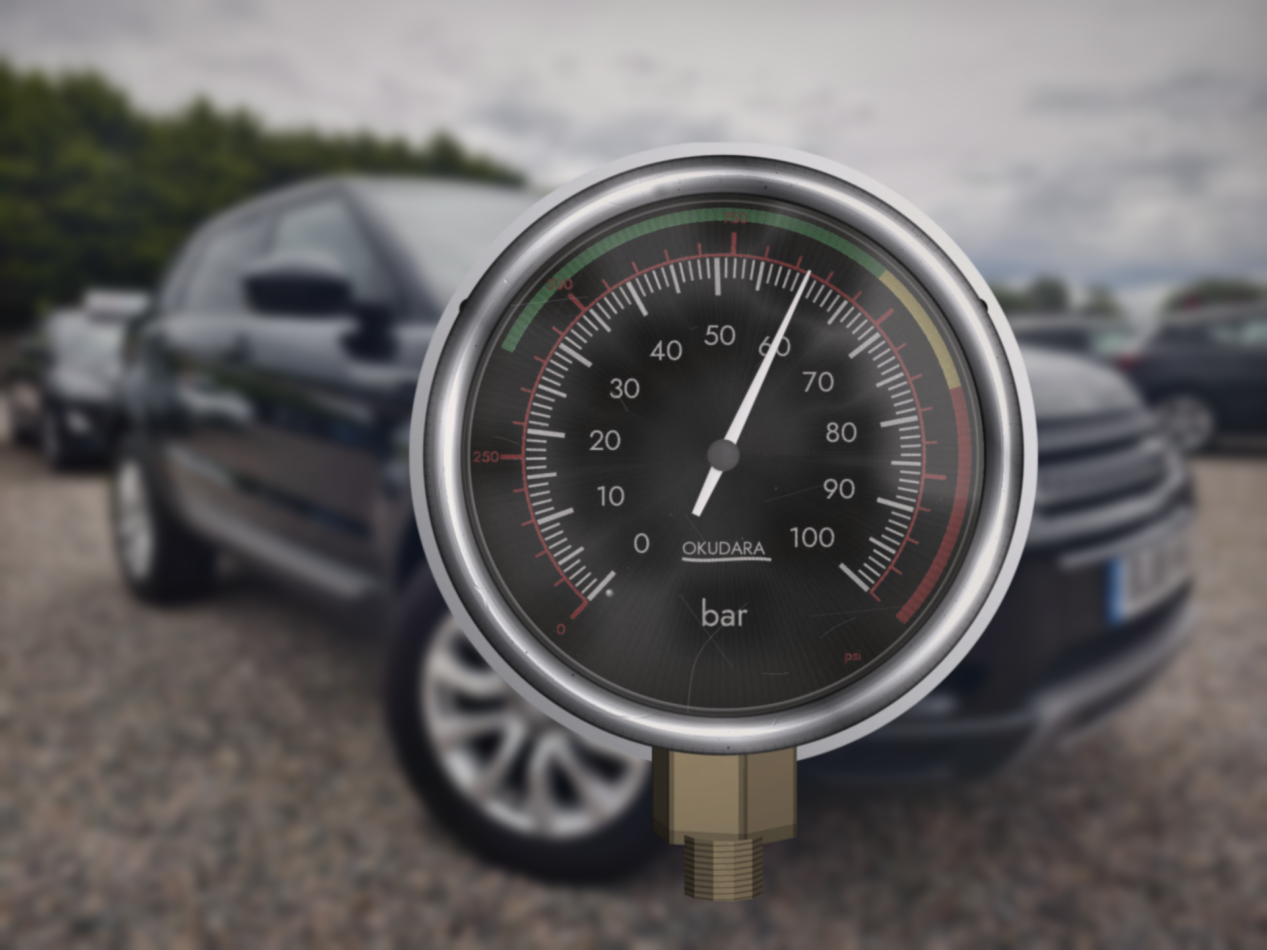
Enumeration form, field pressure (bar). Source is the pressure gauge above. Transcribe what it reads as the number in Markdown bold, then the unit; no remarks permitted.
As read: **60** bar
